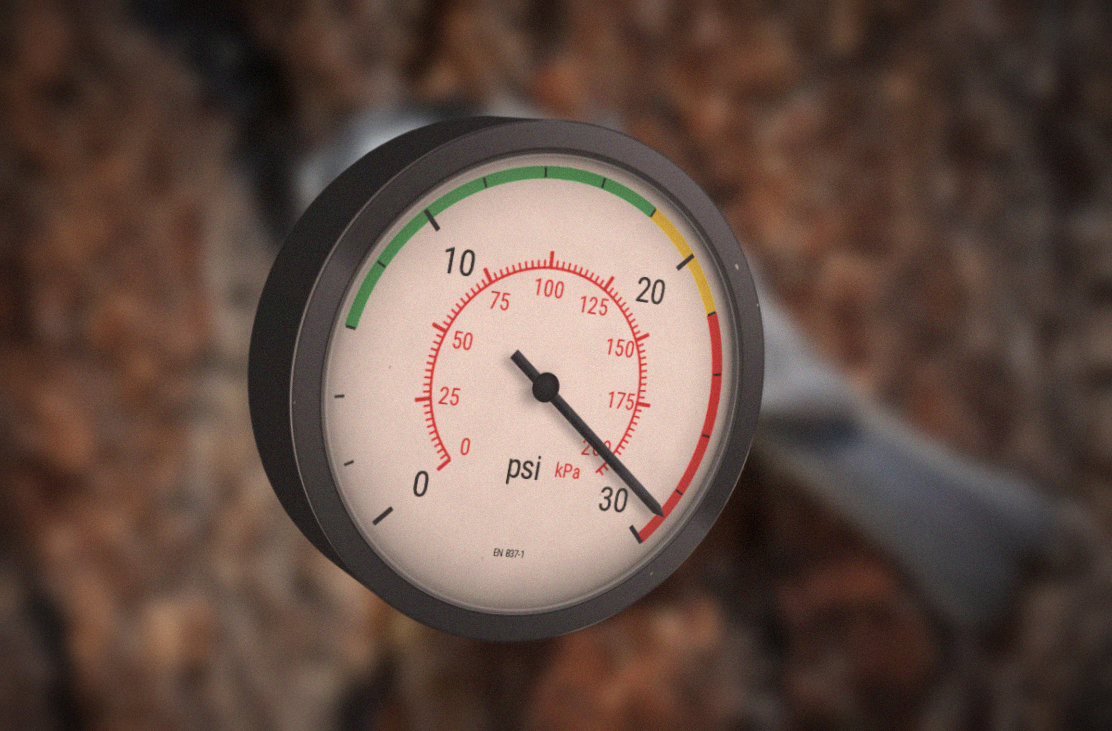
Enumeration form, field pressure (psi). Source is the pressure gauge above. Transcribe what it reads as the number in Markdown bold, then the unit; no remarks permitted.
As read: **29** psi
